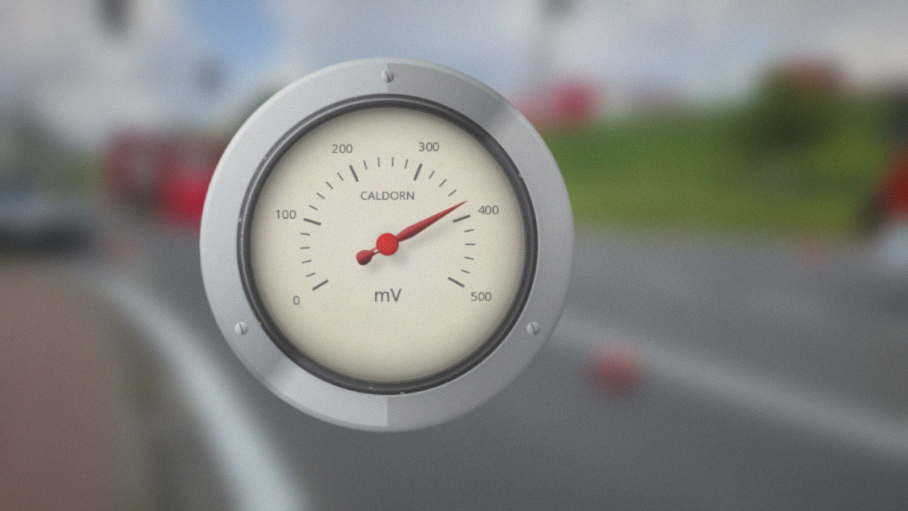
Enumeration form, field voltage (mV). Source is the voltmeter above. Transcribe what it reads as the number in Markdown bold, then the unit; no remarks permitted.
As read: **380** mV
